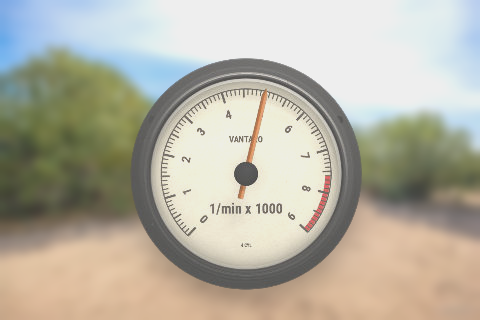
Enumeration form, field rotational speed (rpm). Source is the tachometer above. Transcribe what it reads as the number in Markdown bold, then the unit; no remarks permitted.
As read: **5000** rpm
